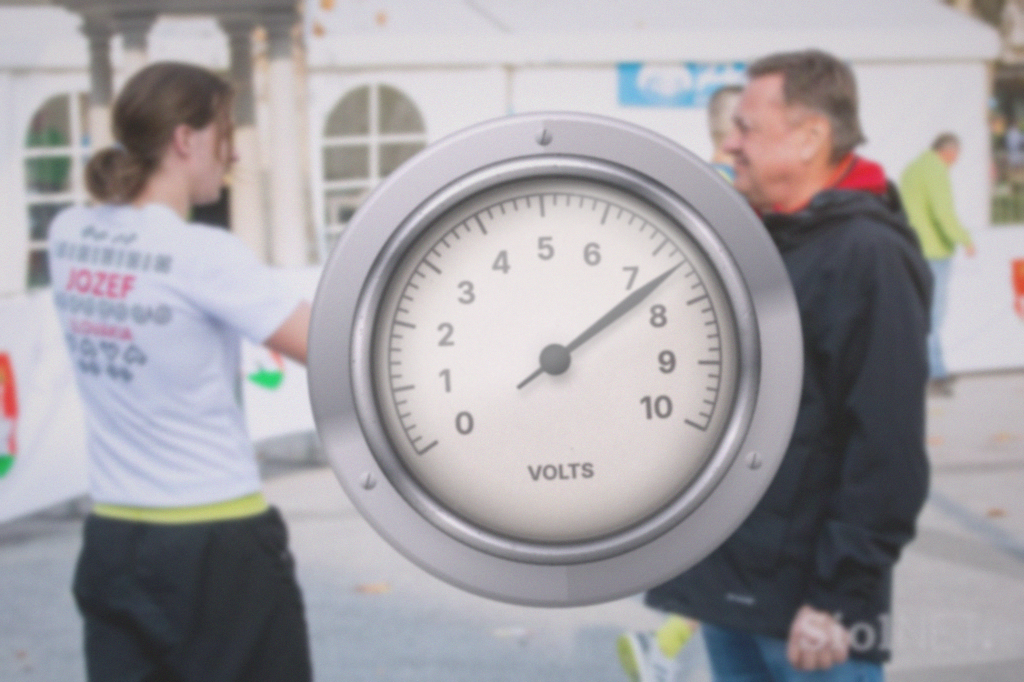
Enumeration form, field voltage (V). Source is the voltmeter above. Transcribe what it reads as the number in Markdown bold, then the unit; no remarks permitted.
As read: **7.4** V
